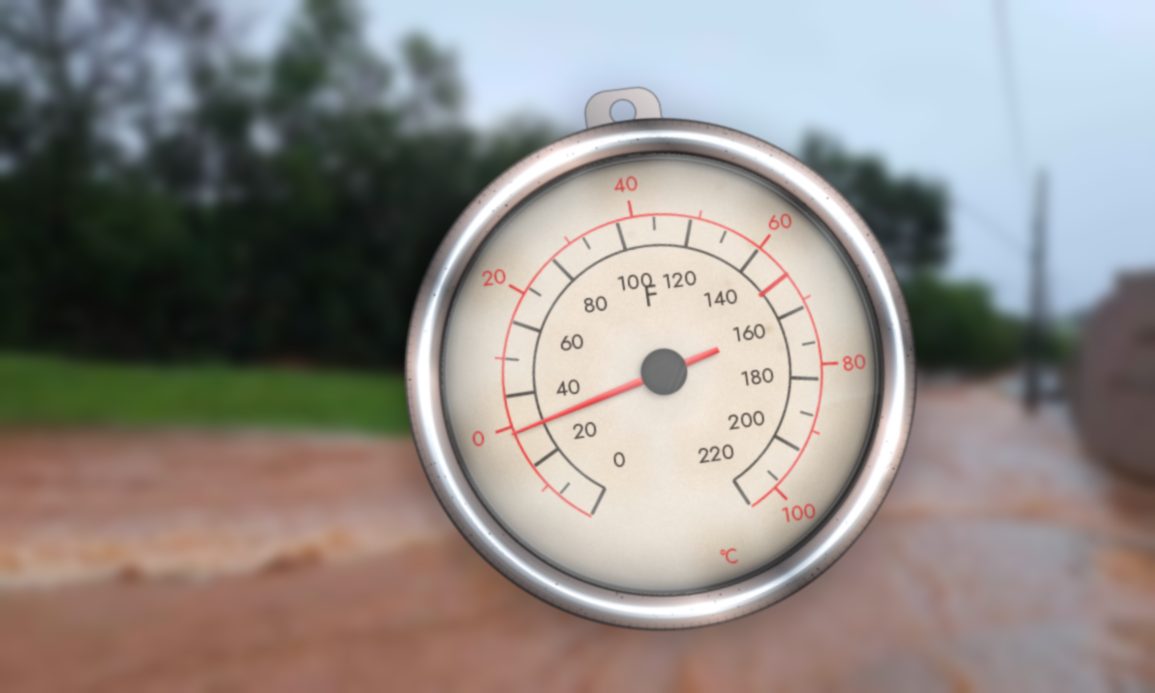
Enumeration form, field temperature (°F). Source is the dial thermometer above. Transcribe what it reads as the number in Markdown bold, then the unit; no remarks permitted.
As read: **30** °F
